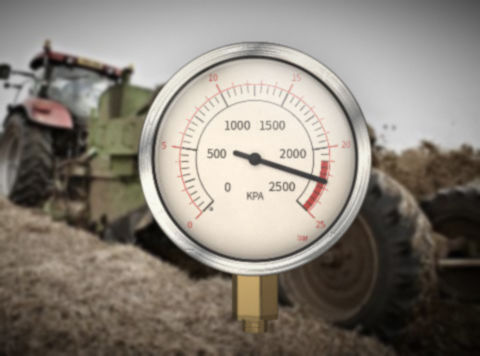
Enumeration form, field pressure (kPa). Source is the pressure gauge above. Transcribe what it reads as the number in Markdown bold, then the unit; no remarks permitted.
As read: **2250** kPa
